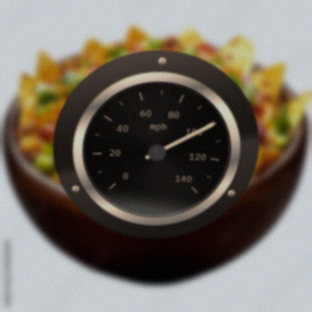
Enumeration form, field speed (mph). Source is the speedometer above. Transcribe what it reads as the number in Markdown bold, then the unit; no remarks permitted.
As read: **100** mph
